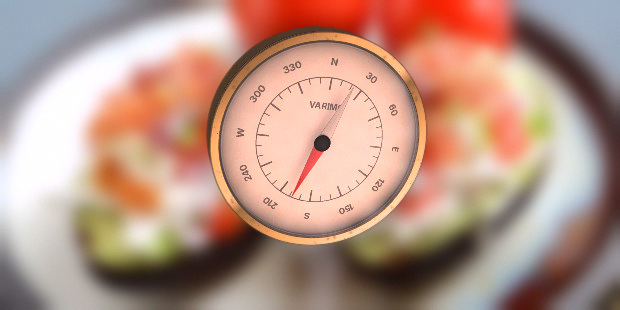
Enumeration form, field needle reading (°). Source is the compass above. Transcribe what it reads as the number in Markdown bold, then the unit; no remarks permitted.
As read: **200** °
